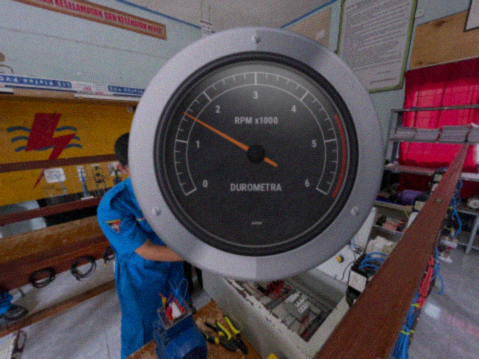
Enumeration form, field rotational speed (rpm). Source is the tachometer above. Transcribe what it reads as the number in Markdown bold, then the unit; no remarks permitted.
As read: **1500** rpm
